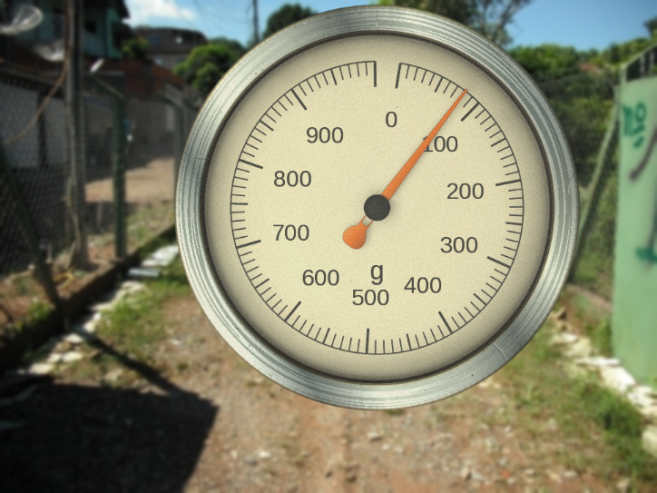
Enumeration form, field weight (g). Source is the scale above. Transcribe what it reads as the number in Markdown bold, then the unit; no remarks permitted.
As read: **80** g
